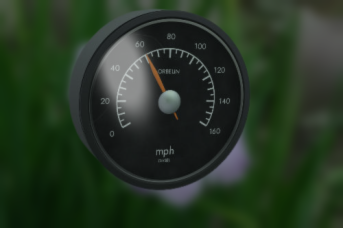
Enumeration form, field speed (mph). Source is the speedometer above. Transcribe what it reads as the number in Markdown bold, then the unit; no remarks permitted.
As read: **60** mph
